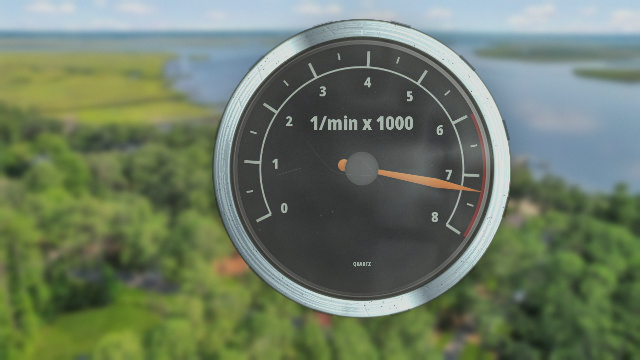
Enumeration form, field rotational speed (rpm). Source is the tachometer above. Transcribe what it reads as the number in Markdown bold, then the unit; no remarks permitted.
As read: **7250** rpm
